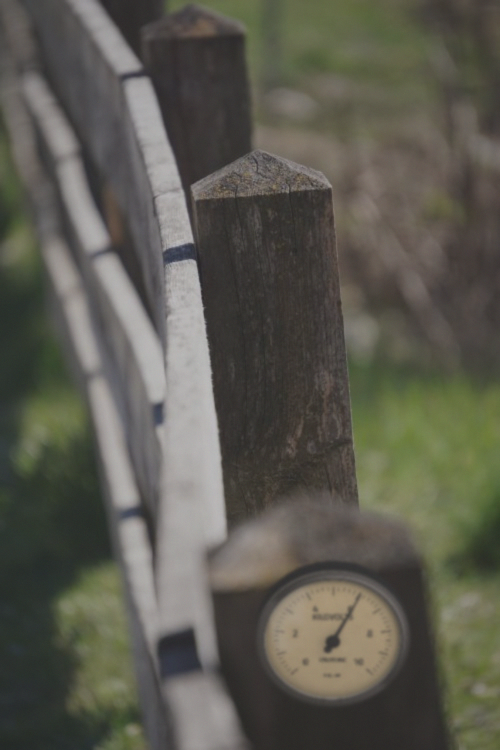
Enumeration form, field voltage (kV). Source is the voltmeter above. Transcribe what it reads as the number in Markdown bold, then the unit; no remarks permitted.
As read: **6** kV
